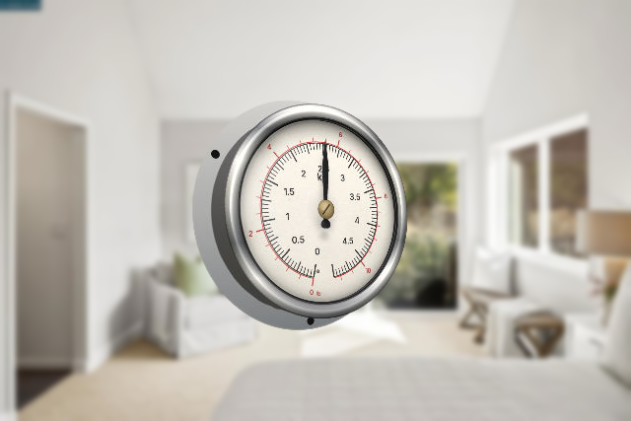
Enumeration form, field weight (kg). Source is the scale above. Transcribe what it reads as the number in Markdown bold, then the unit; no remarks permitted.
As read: **2.5** kg
